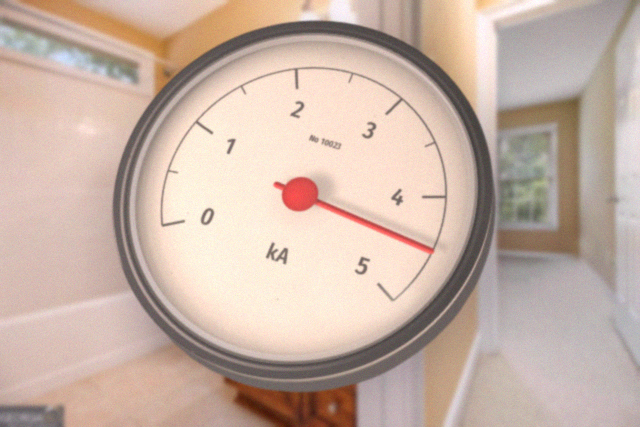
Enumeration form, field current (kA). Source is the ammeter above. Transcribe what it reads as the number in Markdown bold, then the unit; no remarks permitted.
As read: **4.5** kA
